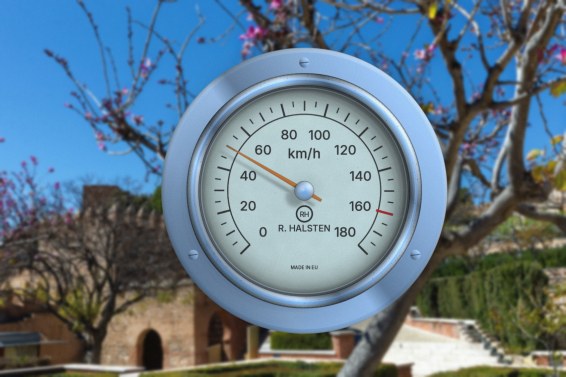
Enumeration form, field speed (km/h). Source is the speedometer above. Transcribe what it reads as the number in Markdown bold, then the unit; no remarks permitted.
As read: **50** km/h
